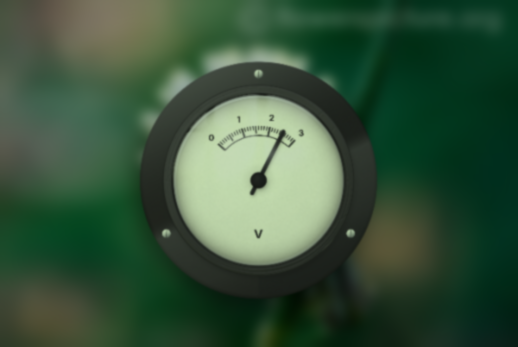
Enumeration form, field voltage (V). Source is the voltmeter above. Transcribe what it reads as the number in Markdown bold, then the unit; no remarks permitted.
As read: **2.5** V
